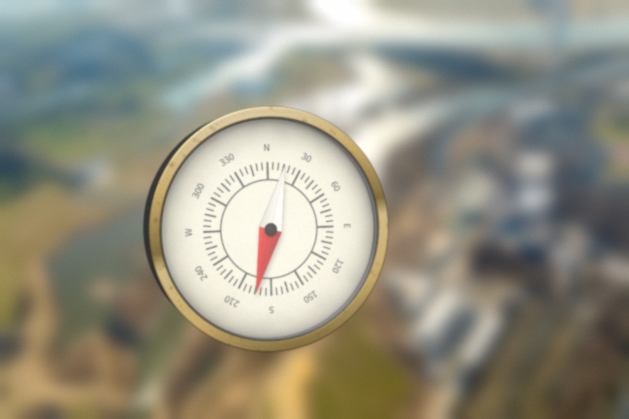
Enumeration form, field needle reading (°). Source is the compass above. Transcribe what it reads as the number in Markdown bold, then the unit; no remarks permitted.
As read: **195** °
